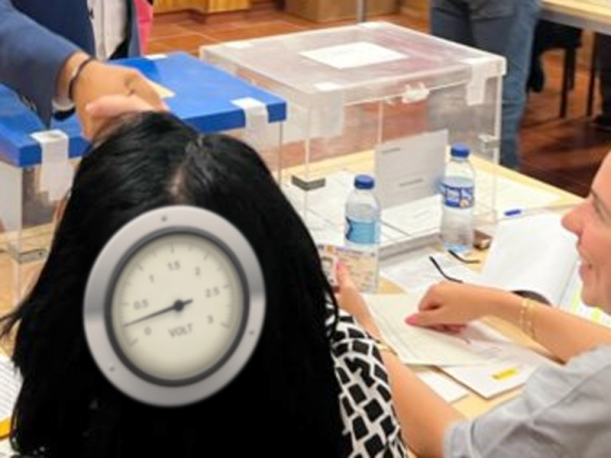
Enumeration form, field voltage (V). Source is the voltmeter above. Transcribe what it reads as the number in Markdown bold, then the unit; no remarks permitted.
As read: **0.25** V
